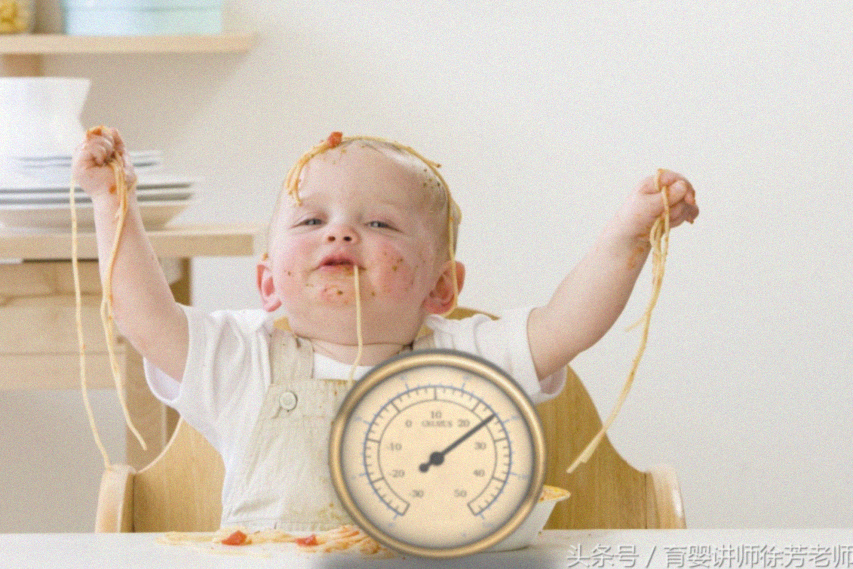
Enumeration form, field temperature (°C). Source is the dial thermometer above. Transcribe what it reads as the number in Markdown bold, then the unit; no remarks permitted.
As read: **24** °C
